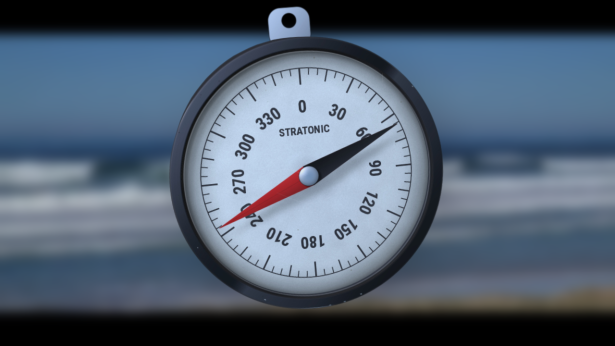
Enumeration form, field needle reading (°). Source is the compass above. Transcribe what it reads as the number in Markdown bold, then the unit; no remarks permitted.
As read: **245** °
